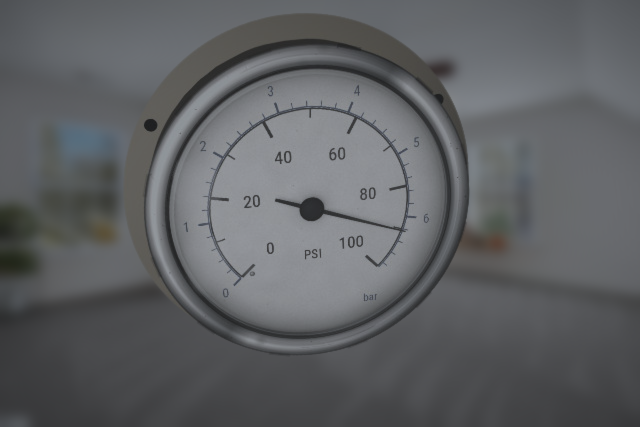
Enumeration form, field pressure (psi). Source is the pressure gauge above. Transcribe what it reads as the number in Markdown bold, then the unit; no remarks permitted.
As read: **90** psi
